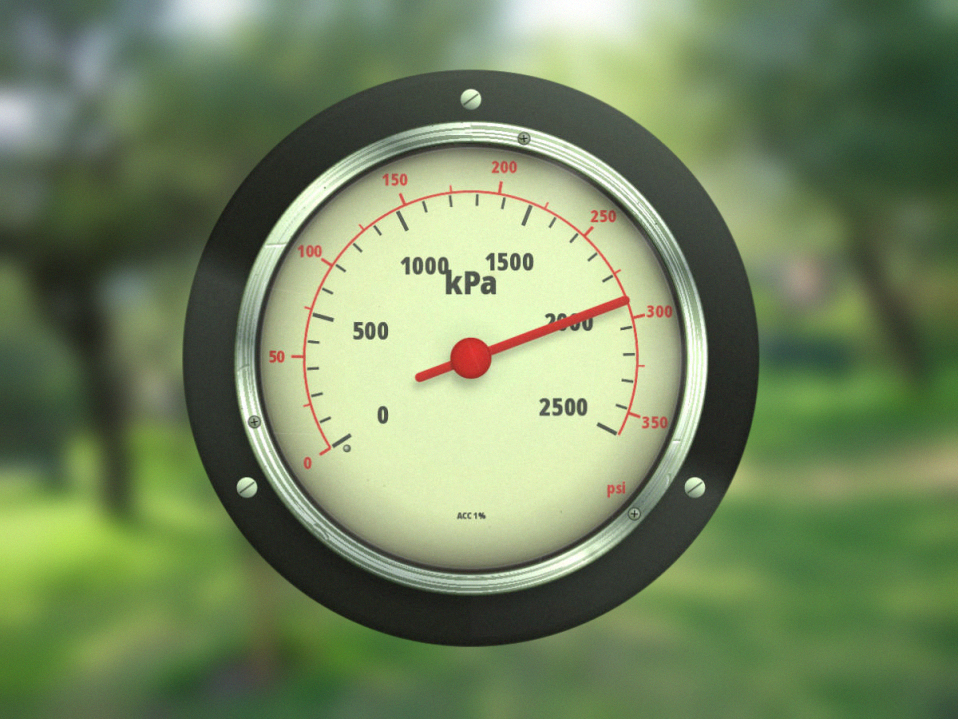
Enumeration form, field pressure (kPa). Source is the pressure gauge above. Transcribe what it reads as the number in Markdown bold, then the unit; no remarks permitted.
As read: **2000** kPa
